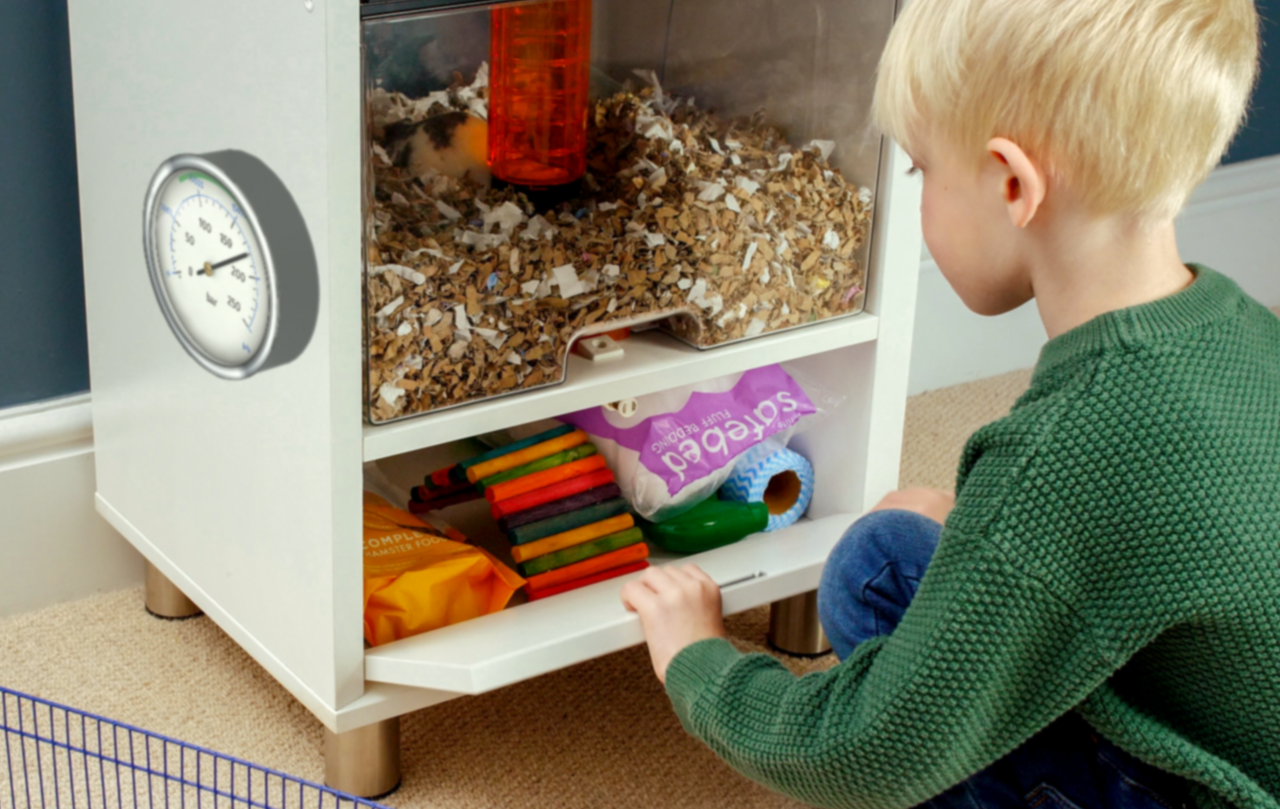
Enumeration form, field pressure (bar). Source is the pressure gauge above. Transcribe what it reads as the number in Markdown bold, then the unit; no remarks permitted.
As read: **180** bar
